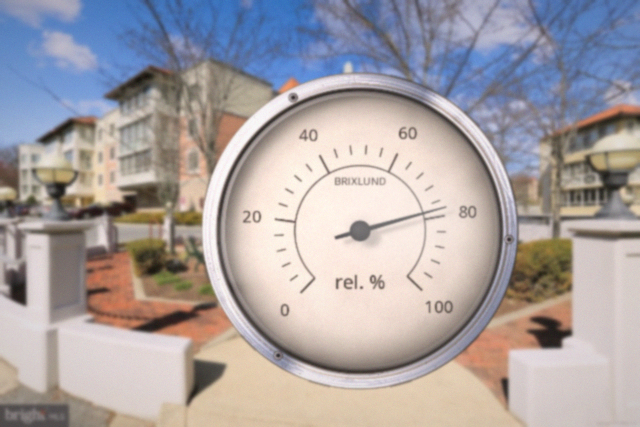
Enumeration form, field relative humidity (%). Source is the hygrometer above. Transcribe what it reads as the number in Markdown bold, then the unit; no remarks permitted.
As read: **78** %
